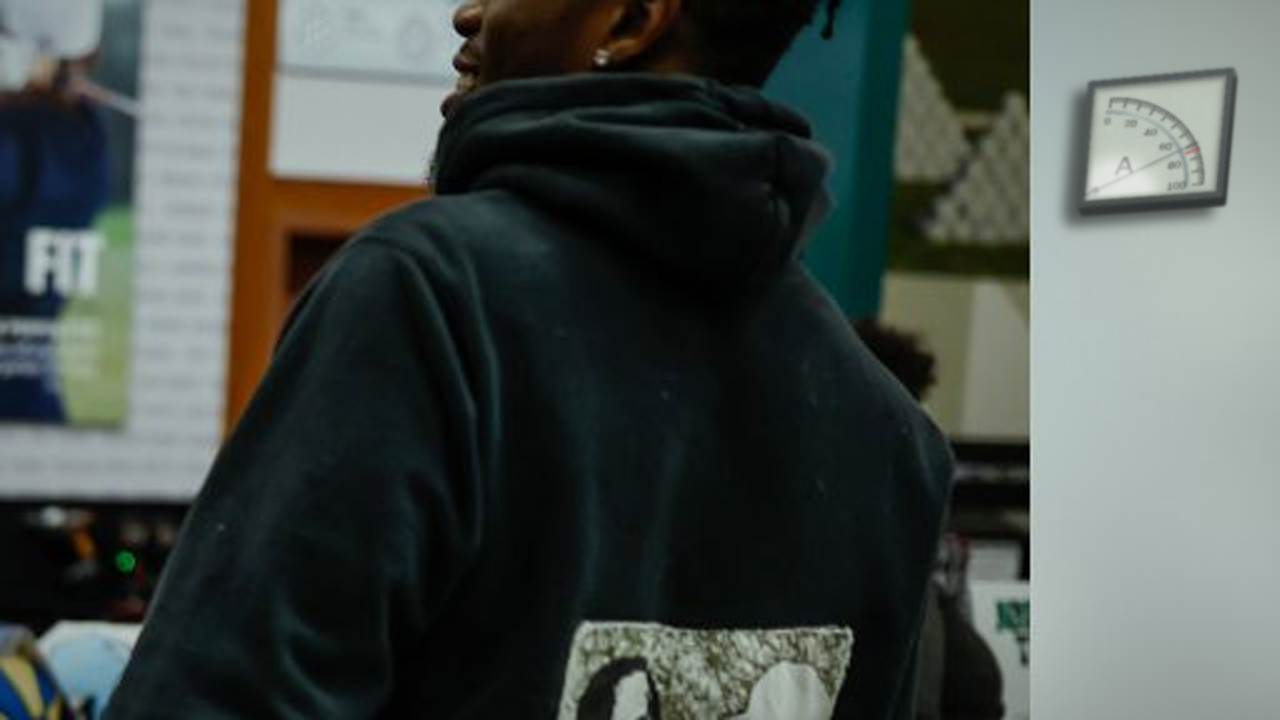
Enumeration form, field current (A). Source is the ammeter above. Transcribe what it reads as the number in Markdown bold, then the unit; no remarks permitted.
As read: **70** A
